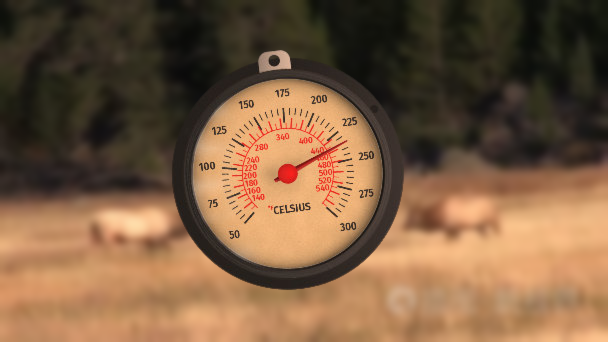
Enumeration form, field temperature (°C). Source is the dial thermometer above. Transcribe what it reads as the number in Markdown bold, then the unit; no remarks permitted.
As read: **235** °C
